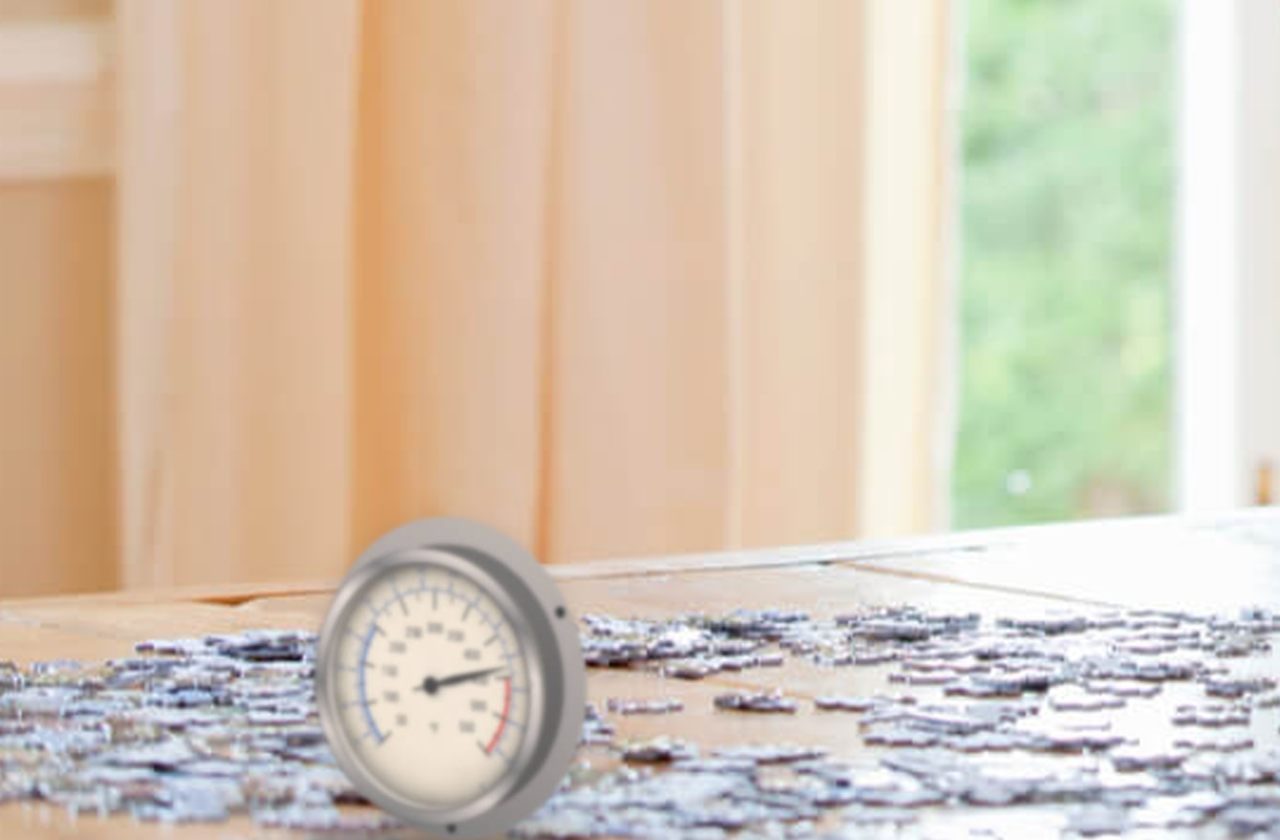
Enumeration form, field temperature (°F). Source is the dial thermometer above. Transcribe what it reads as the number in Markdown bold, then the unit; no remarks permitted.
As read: **437.5** °F
